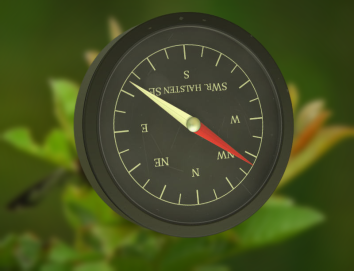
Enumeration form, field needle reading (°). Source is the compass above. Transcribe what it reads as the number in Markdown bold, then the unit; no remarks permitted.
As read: **307.5** °
